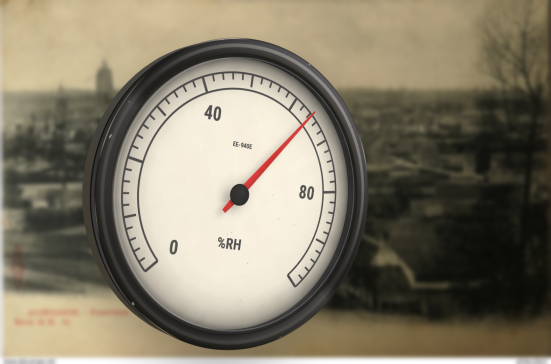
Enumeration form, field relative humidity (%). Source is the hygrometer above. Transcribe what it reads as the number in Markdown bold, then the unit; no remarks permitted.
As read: **64** %
